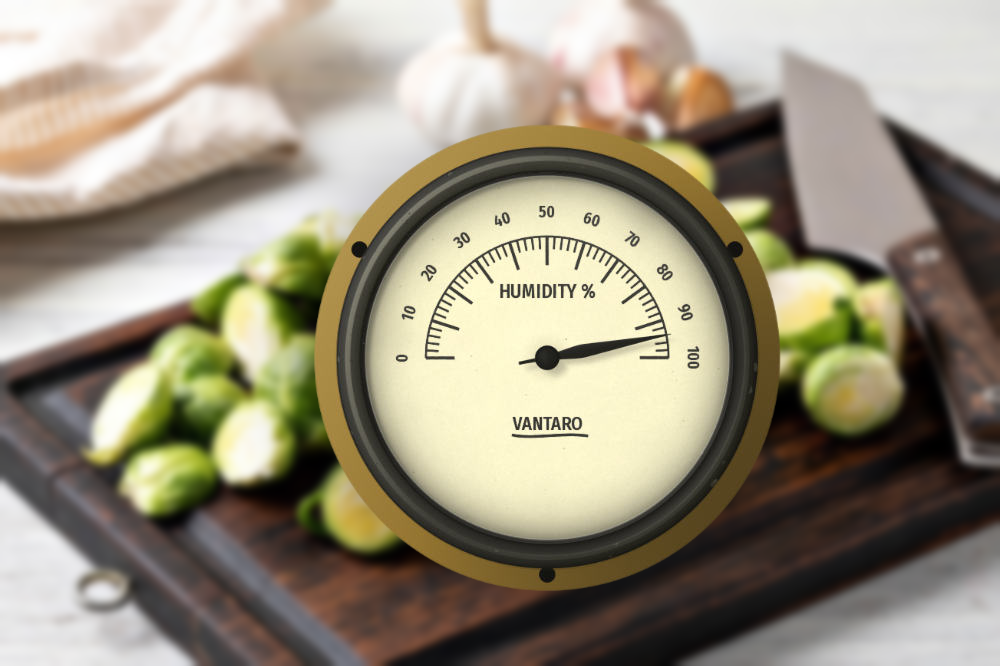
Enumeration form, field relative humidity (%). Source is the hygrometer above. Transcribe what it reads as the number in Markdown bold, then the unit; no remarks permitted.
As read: **94** %
